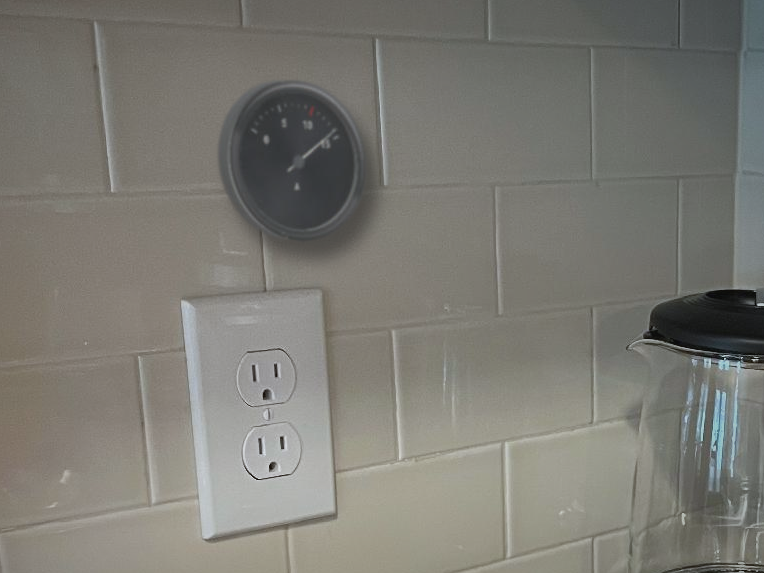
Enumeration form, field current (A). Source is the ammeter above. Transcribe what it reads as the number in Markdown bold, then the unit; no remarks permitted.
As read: **14** A
